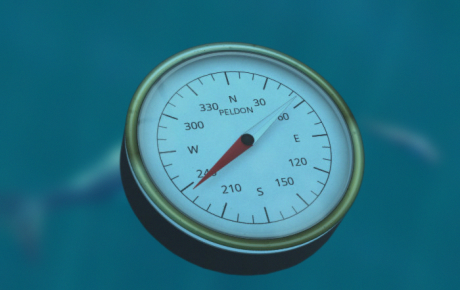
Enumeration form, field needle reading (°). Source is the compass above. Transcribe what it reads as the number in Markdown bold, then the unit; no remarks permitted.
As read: **235** °
